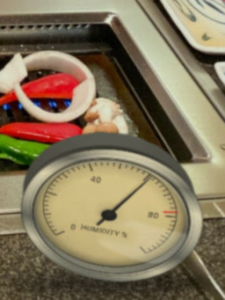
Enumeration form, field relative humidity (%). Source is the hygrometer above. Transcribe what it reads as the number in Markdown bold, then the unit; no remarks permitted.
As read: **60** %
